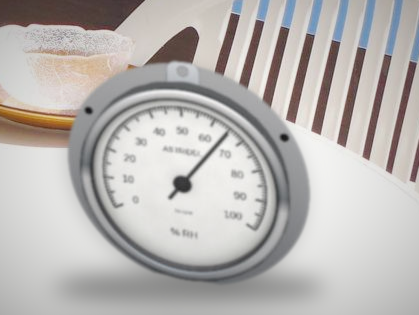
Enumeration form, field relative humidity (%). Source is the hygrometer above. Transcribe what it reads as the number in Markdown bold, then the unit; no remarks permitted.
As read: **65** %
